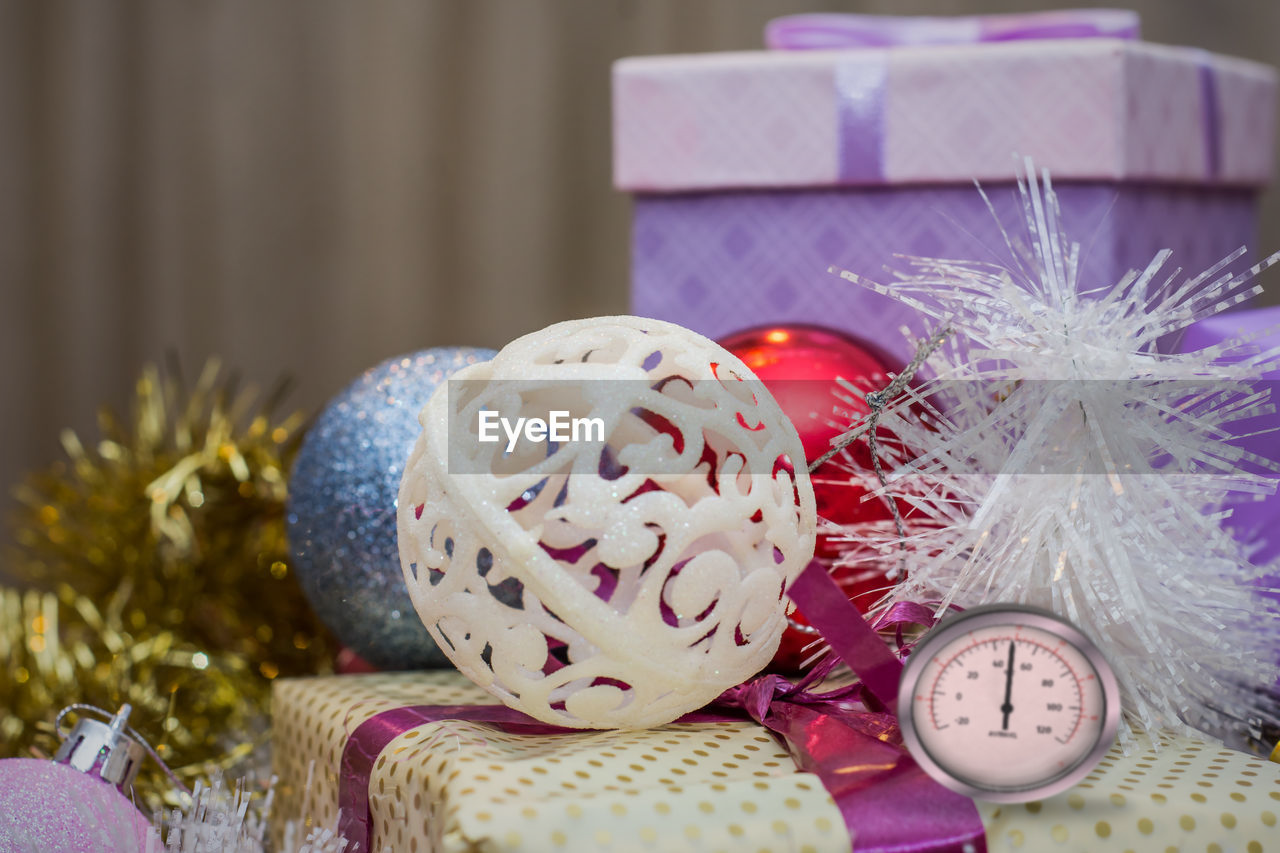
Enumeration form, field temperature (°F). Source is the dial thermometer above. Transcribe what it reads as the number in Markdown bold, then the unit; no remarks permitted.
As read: **48** °F
